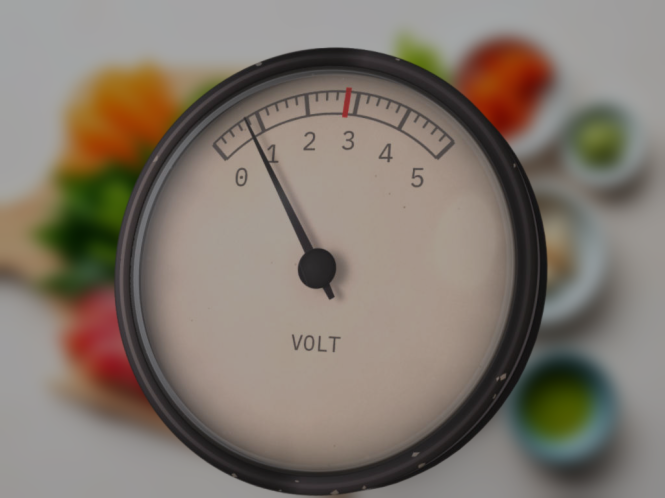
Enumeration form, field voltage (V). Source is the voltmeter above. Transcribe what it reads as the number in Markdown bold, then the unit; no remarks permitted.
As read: **0.8** V
